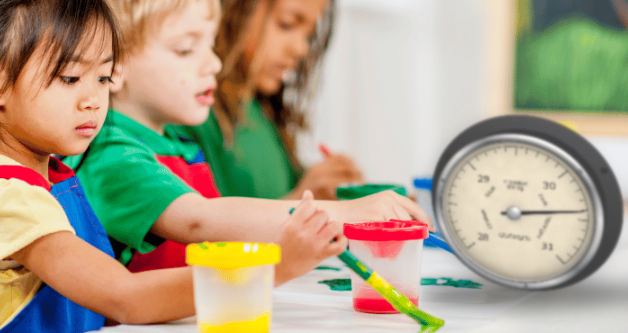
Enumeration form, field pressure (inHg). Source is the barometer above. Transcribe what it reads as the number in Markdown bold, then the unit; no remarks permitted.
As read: **30.4** inHg
